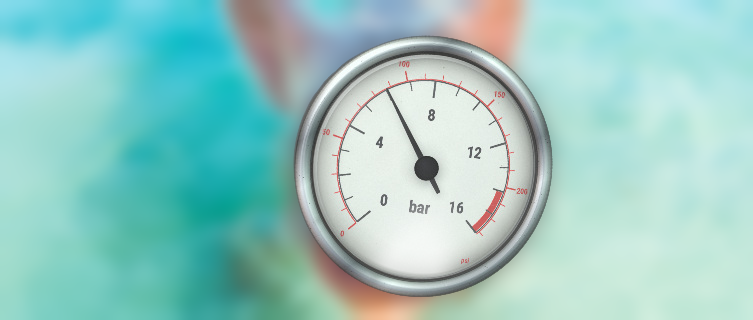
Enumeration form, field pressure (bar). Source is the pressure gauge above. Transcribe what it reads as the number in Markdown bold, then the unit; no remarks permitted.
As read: **6** bar
